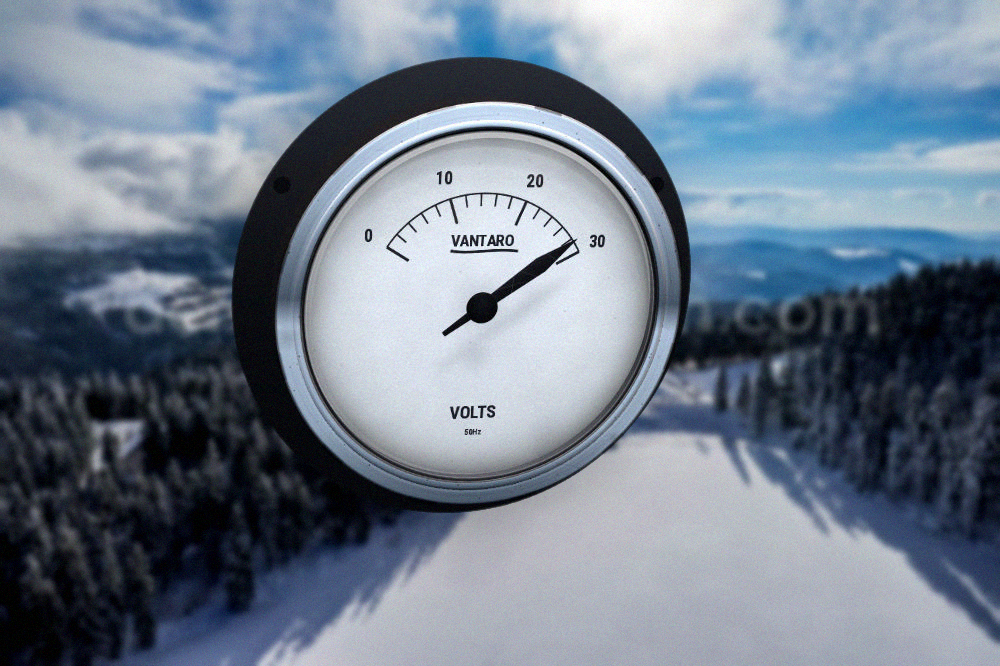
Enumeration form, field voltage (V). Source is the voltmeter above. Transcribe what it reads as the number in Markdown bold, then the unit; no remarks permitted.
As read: **28** V
